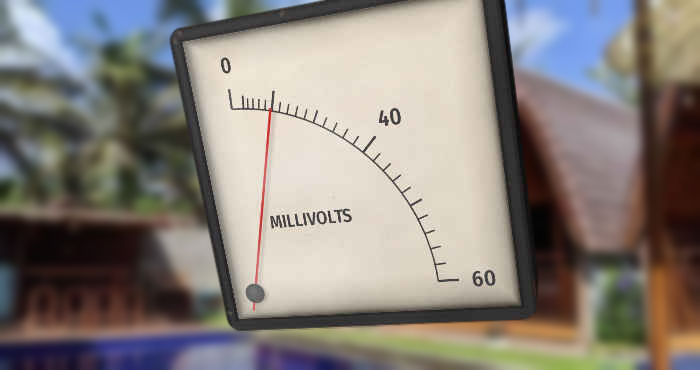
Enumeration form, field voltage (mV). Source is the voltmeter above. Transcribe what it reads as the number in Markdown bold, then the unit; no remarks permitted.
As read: **20** mV
